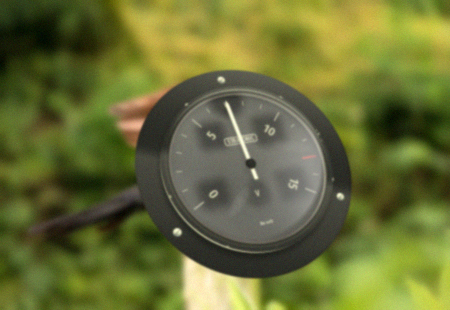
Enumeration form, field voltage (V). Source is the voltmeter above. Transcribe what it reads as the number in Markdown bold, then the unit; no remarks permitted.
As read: **7** V
